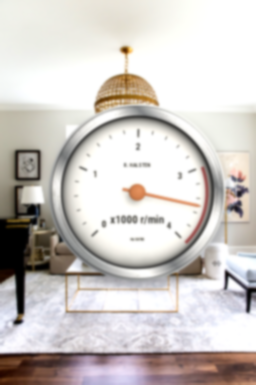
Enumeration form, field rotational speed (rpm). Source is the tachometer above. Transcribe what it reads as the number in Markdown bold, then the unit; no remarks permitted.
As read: **3500** rpm
